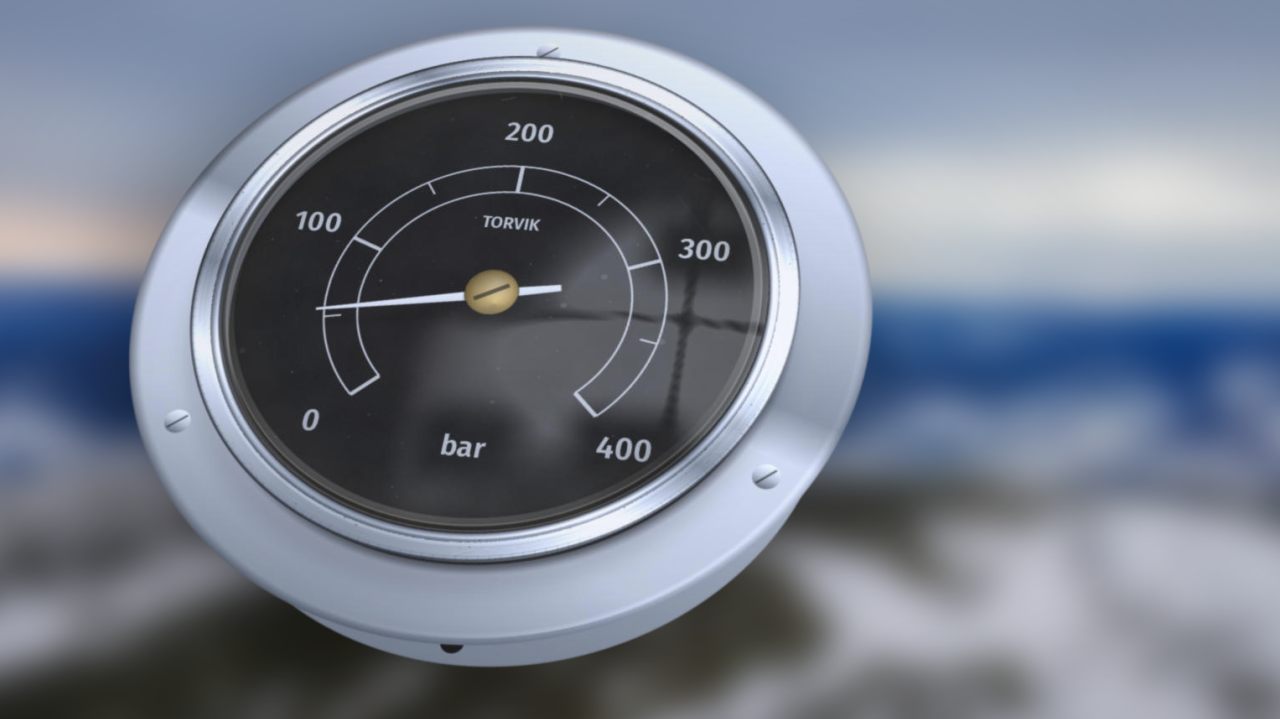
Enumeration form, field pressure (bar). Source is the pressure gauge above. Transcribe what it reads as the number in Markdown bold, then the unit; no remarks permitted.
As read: **50** bar
